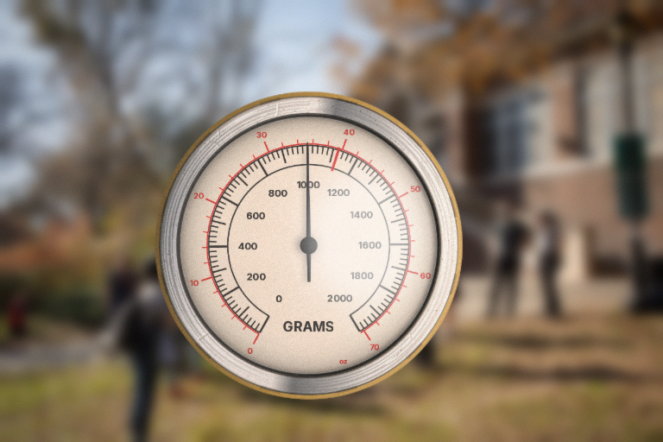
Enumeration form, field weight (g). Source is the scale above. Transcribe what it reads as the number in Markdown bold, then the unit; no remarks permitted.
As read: **1000** g
